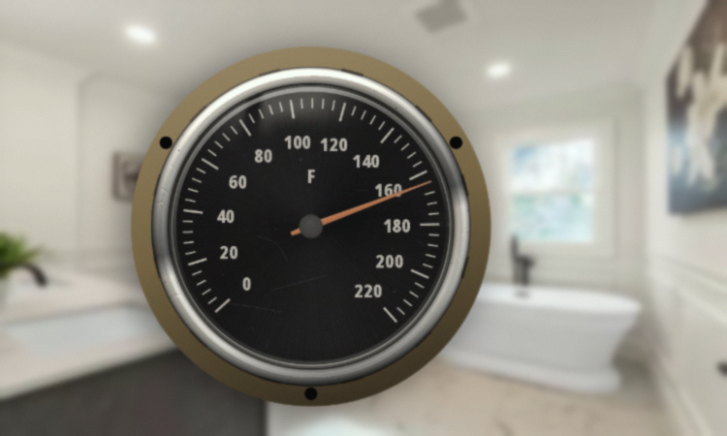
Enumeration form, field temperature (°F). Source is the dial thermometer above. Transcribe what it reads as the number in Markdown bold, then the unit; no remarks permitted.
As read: **164** °F
